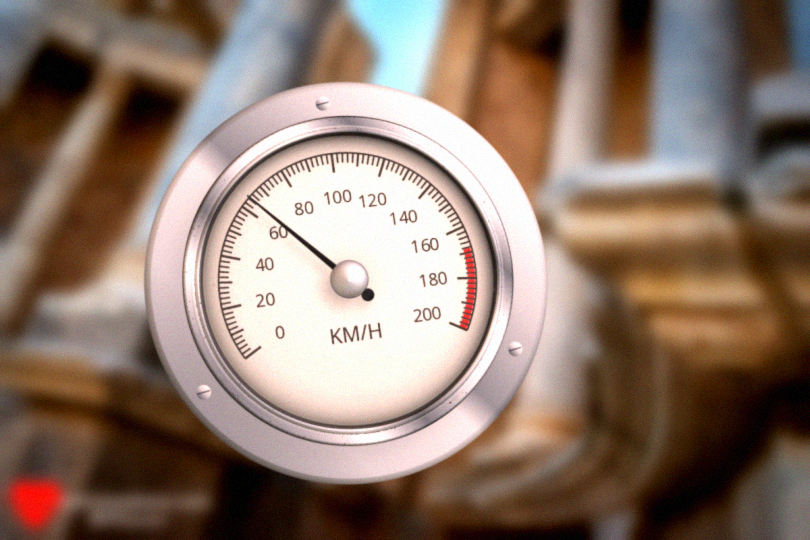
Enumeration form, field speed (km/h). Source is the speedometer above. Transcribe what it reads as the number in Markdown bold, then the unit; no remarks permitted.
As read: **64** km/h
